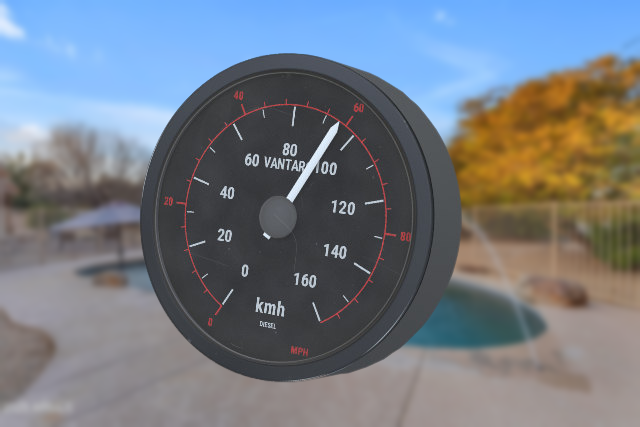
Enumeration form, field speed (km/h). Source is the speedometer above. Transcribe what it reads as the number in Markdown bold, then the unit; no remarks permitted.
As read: **95** km/h
